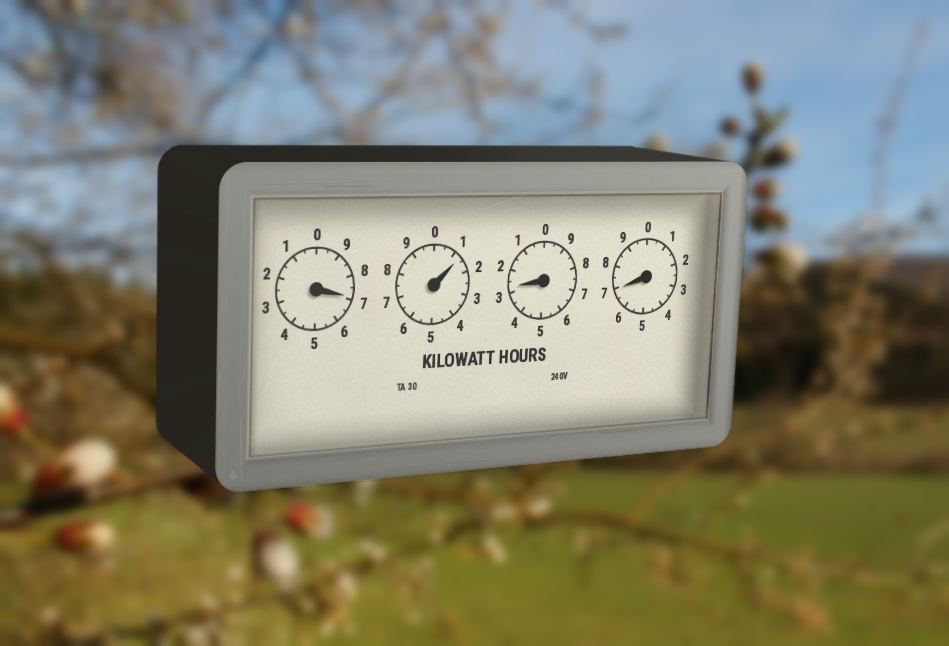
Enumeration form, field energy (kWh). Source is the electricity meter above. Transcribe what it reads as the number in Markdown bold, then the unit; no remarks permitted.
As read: **7127** kWh
